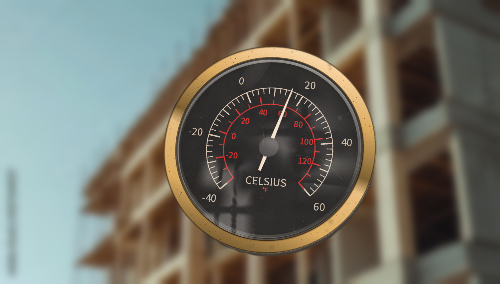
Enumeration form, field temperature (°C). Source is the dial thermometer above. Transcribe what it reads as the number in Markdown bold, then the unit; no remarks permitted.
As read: **16** °C
